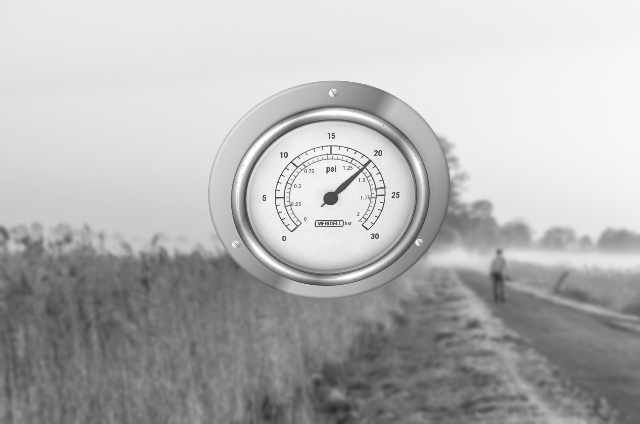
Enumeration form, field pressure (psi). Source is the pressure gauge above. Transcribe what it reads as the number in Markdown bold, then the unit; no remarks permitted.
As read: **20** psi
